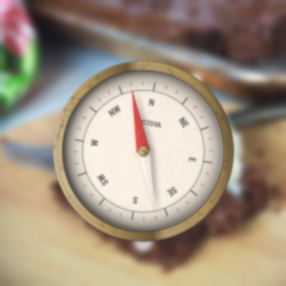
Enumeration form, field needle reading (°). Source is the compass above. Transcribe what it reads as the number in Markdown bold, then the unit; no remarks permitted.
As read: **340** °
